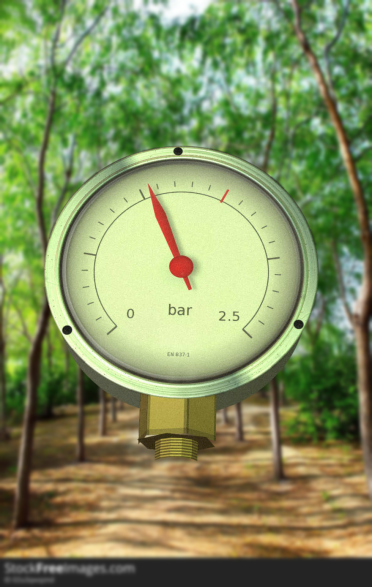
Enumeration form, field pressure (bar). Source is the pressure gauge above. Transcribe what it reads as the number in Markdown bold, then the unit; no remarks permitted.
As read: **1.05** bar
